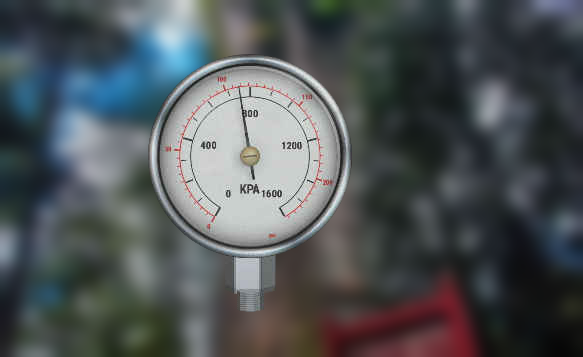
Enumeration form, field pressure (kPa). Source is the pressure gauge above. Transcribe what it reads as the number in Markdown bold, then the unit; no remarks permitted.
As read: **750** kPa
